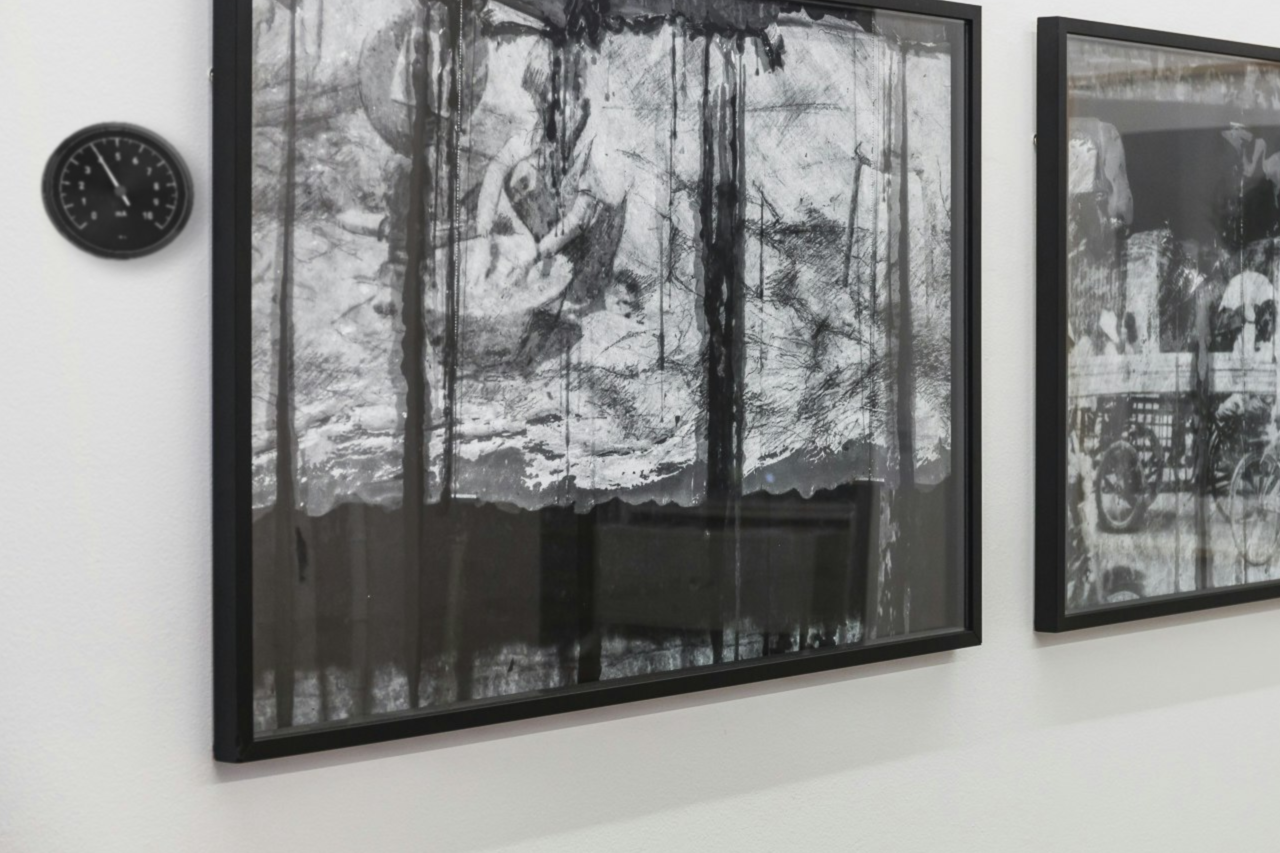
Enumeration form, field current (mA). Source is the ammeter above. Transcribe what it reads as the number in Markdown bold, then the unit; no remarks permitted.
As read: **4** mA
